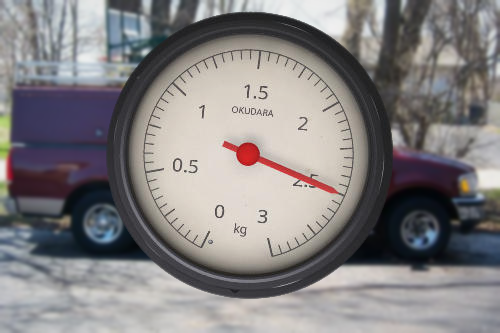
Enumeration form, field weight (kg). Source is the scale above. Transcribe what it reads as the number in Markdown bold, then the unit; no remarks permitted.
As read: **2.5** kg
